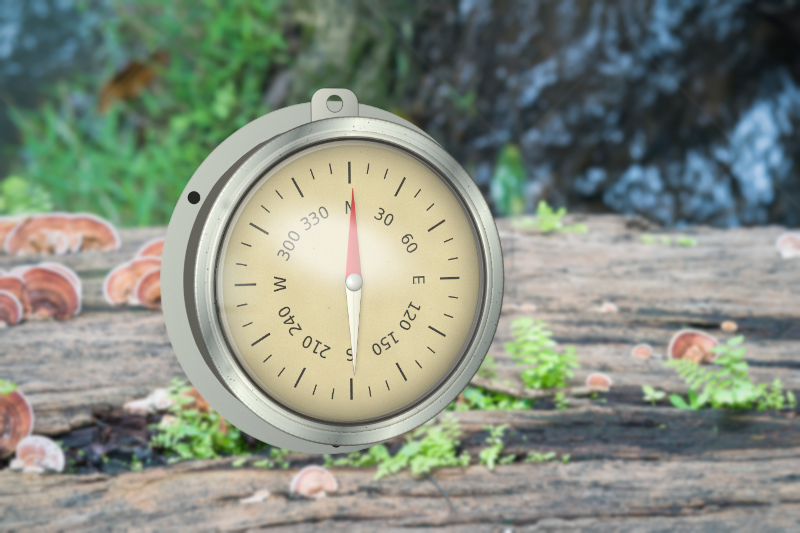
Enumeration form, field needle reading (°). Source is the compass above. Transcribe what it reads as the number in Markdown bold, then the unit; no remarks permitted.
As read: **0** °
